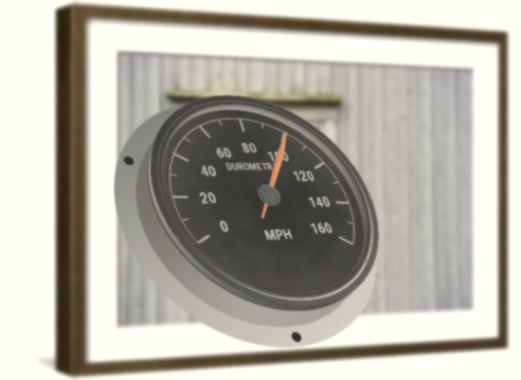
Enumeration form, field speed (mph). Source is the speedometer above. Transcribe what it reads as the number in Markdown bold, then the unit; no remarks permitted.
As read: **100** mph
